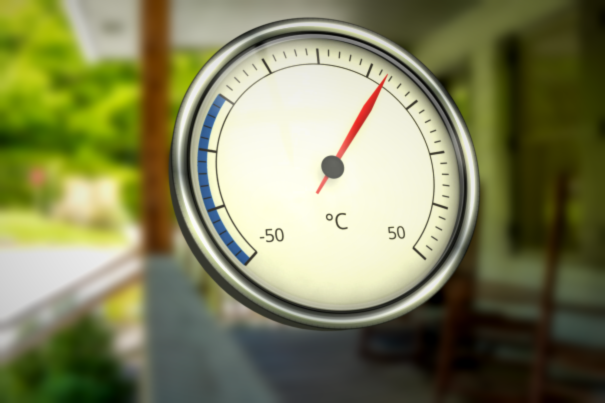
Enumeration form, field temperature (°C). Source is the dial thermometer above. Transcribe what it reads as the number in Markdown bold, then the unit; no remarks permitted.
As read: **13** °C
